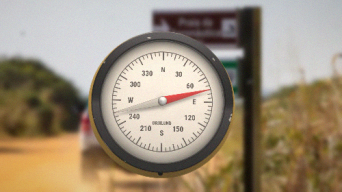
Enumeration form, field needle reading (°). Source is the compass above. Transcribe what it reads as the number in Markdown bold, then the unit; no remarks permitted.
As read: **75** °
